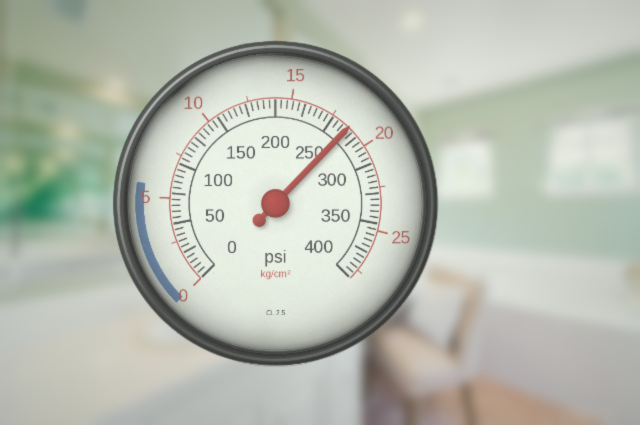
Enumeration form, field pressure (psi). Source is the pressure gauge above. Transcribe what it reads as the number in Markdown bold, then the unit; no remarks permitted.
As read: **265** psi
